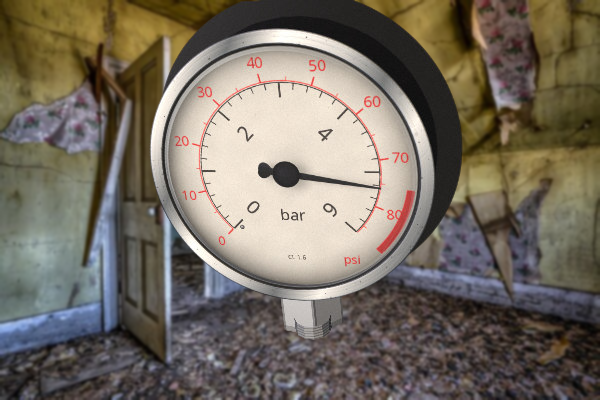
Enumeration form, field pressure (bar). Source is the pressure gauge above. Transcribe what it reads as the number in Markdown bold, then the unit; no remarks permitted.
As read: **5.2** bar
